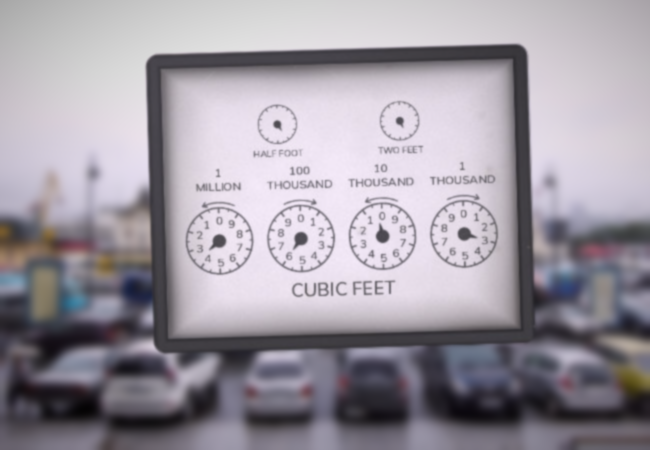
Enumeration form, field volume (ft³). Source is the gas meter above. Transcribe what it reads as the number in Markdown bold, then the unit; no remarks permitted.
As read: **360300** ft³
